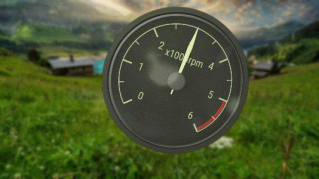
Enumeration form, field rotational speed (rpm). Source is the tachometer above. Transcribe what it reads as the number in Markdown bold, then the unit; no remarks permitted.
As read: **3000** rpm
